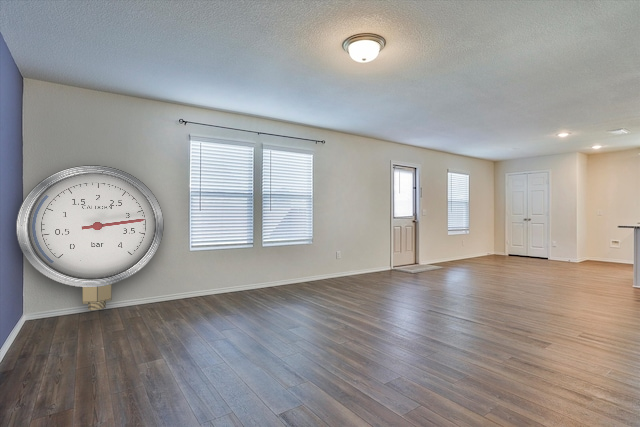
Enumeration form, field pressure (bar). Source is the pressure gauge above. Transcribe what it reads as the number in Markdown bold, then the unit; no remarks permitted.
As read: **3.2** bar
